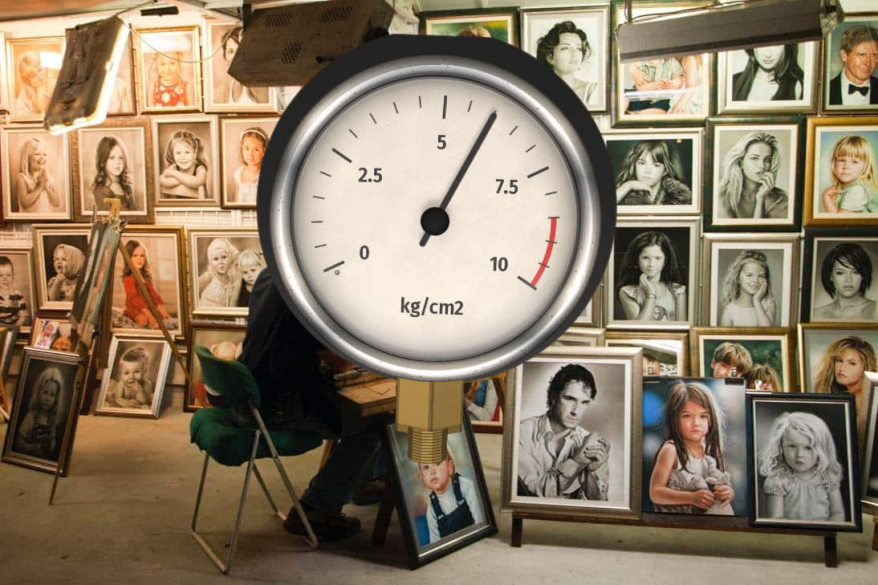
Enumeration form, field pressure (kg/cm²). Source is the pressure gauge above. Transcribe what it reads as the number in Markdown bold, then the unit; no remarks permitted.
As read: **6** kg/cm²
